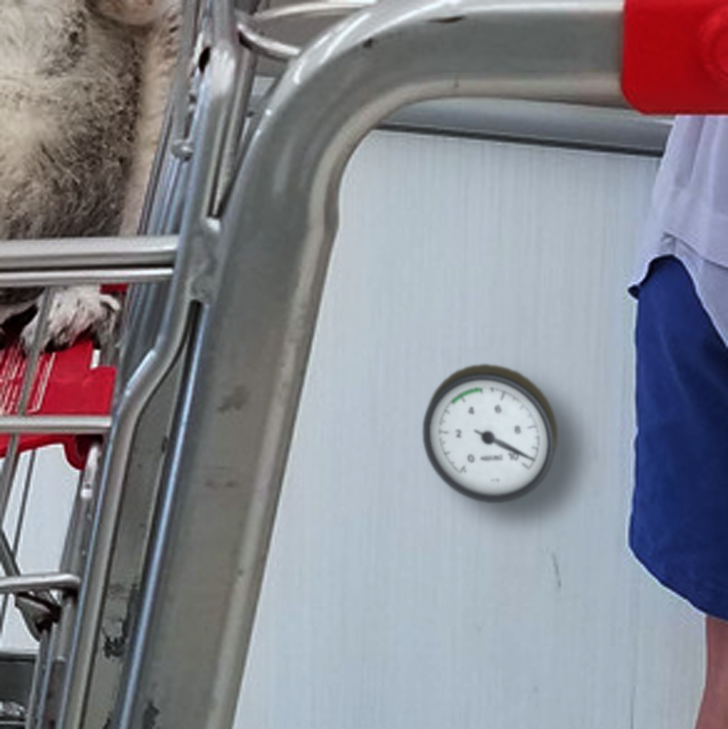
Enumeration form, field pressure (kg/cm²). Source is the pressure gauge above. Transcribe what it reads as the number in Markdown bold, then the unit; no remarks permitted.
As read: **9.5** kg/cm²
